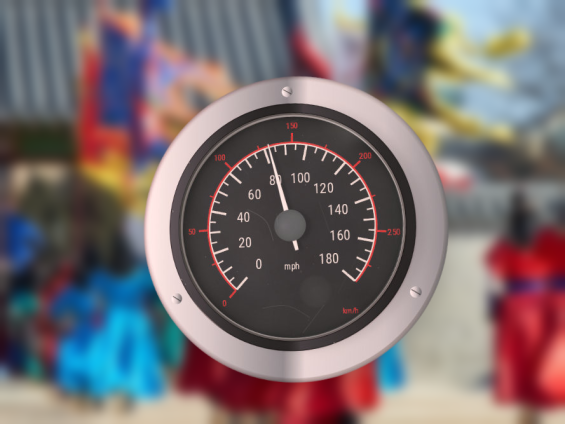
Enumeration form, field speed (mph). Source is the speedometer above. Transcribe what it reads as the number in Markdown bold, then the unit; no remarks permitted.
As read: **82.5** mph
